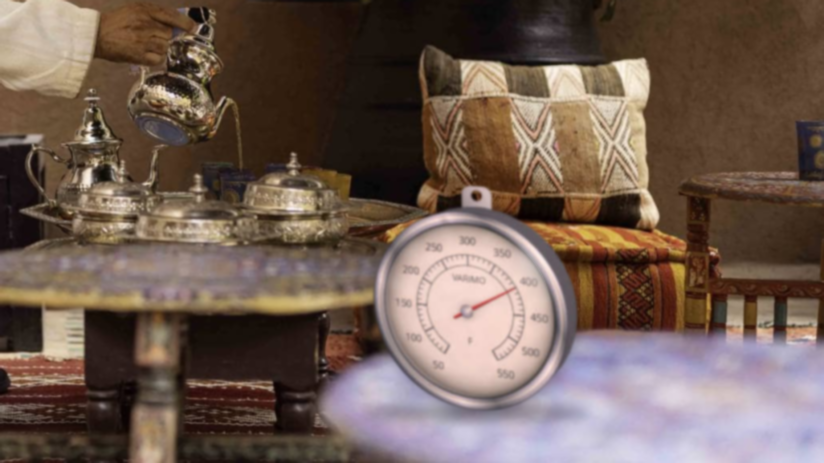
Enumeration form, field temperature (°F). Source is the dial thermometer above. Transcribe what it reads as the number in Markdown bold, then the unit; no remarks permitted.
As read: **400** °F
